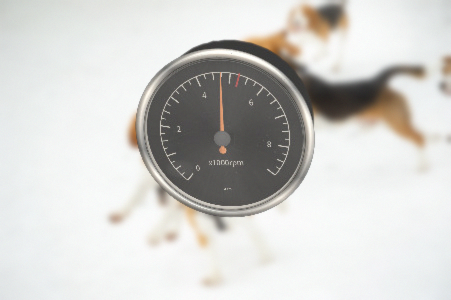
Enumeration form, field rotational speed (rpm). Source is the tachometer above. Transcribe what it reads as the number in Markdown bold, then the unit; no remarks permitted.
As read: **4750** rpm
